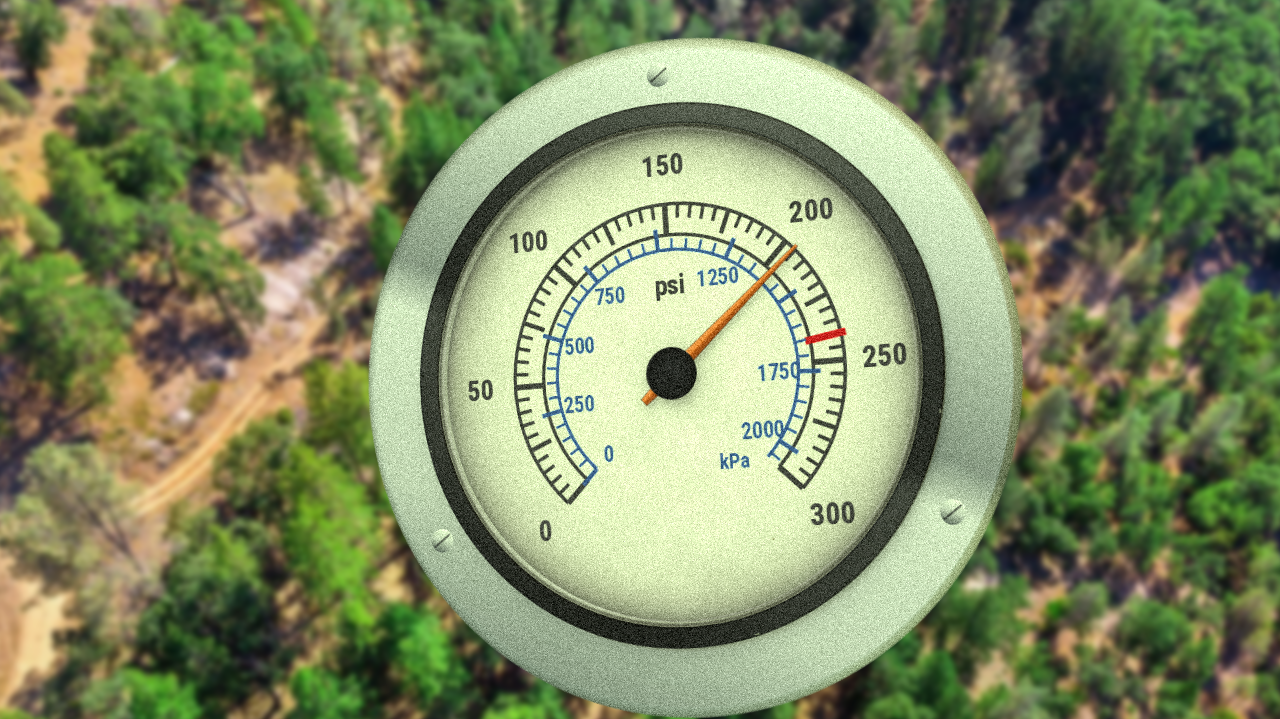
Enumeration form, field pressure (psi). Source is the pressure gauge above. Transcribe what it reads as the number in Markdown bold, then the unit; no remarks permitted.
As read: **205** psi
